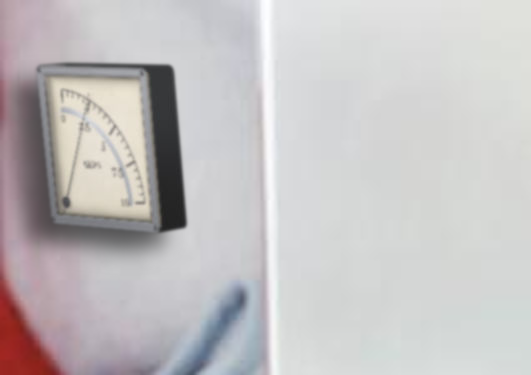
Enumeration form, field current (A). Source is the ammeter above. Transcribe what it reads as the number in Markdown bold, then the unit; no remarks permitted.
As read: **2.5** A
